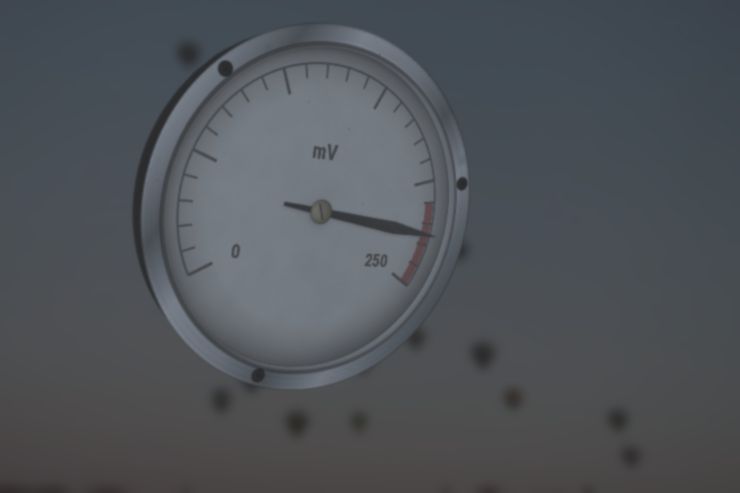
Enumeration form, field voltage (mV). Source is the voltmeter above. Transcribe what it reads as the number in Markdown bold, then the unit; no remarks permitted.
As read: **225** mV
